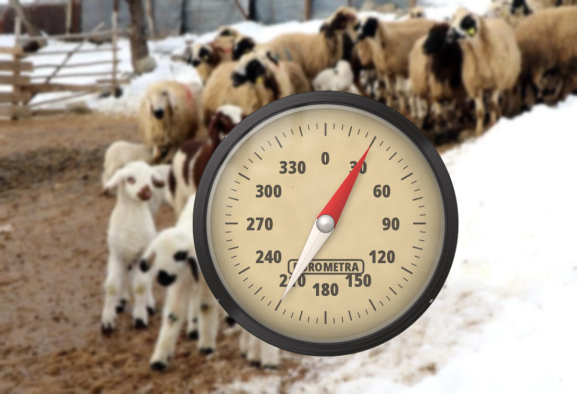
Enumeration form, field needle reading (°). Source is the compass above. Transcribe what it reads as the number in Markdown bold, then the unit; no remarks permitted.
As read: **30** °
